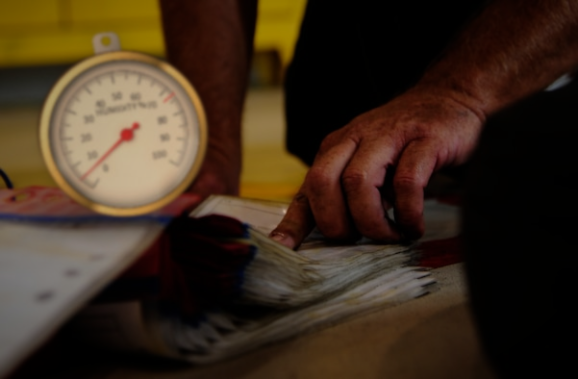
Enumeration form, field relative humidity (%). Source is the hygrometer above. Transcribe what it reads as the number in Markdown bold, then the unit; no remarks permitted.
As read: **5** %
